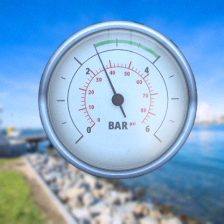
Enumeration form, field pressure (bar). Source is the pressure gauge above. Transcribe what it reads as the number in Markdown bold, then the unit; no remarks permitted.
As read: **2.5** bar
